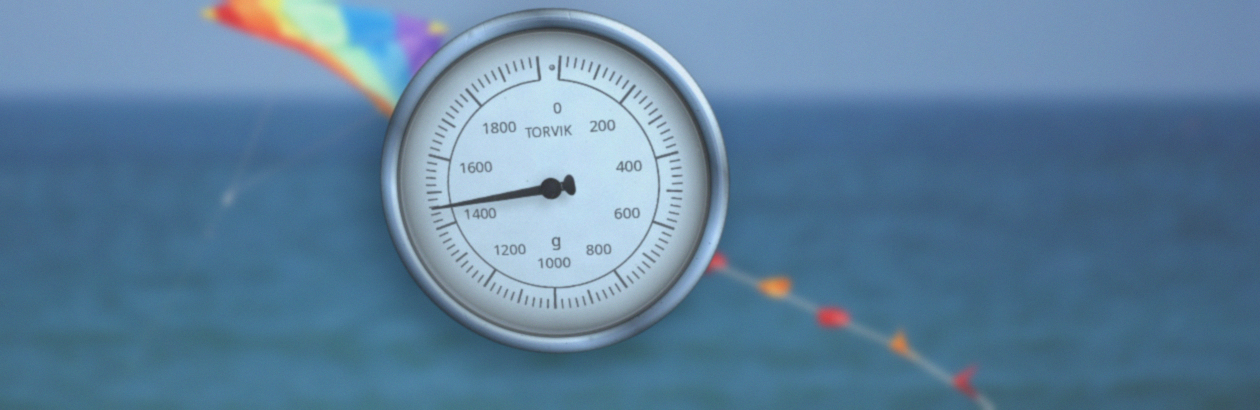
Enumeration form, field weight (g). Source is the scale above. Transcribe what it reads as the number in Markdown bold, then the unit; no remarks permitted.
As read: **1460** g
